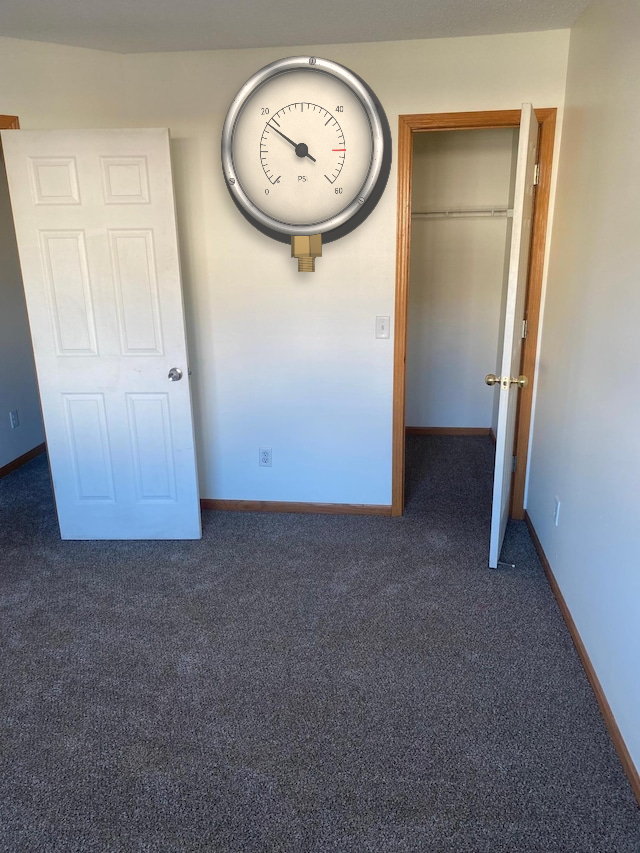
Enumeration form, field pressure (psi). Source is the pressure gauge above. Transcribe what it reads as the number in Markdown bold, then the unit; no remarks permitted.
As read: **18** psi
